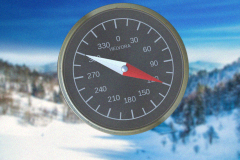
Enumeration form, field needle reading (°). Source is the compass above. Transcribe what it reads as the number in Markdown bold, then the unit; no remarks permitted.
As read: **120** °
